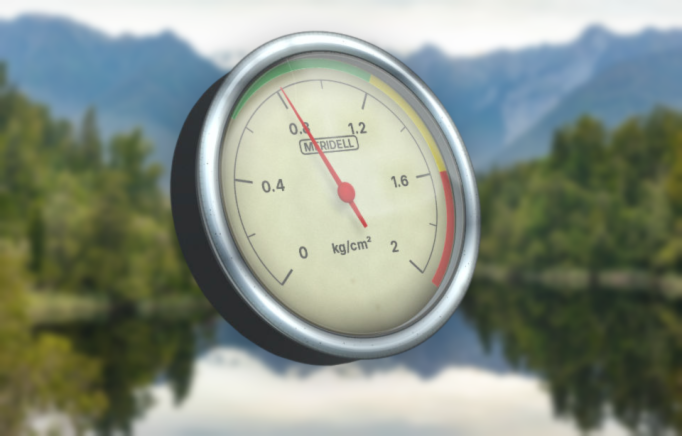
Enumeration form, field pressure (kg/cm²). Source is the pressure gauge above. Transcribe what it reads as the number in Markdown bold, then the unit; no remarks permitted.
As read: **0.8** kg/cm²
